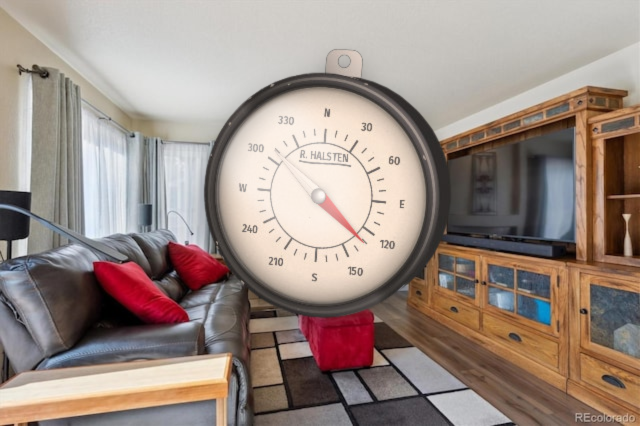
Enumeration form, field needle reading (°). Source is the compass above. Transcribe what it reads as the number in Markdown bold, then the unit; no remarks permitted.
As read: **130** °
